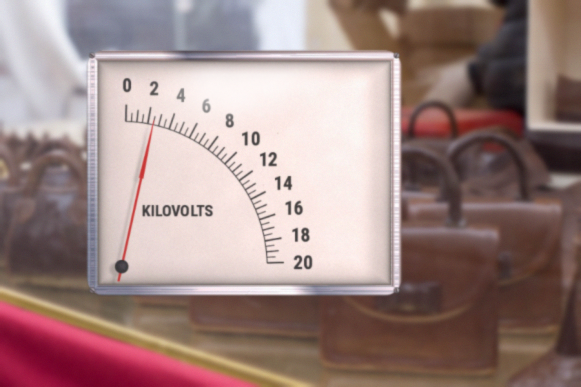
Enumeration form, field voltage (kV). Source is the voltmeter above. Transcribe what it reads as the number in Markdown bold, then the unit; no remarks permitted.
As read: **2.5** kV
